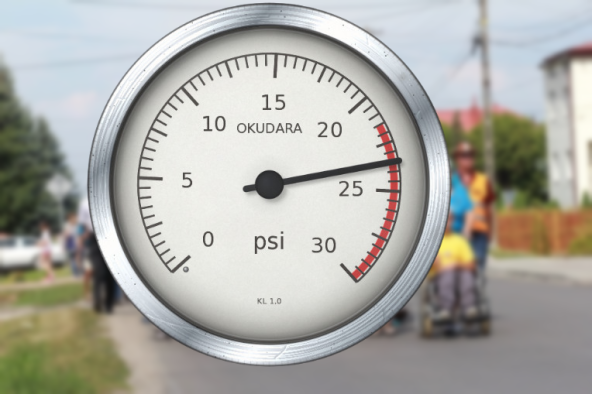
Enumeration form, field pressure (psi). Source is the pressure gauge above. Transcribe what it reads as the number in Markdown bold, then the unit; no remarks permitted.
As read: **23.5** psi
